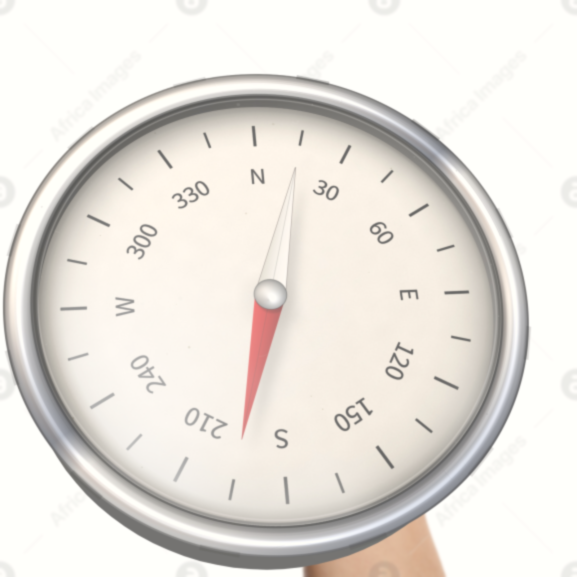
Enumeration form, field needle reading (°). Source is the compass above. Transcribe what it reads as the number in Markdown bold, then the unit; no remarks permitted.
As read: **195** °
